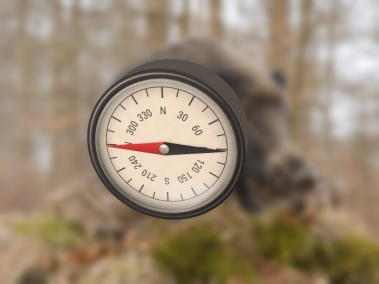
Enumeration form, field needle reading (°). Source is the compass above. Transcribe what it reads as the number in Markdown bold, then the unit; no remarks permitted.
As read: **270** °
